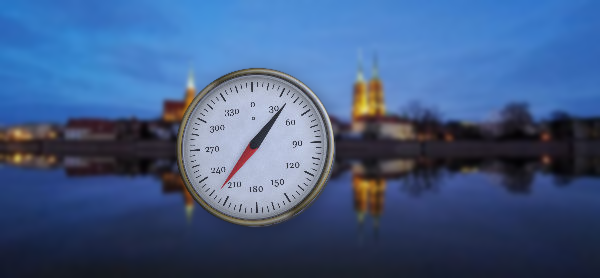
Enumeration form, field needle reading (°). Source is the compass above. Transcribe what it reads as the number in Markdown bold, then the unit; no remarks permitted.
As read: **220** °
